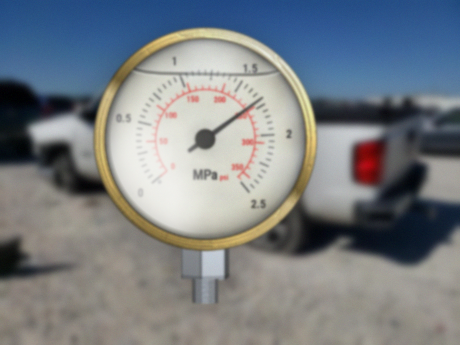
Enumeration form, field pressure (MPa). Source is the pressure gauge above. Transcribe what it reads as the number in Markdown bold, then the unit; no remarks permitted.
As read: **1.7** MPa
